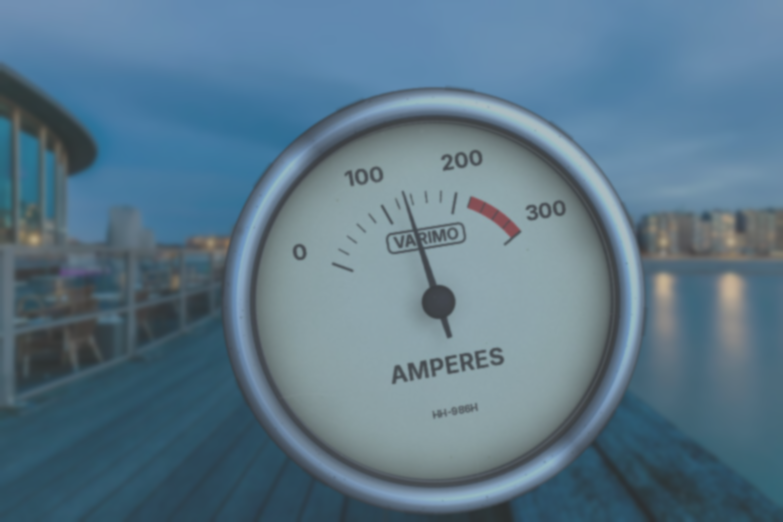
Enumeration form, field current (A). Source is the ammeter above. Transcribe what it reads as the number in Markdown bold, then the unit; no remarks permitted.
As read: **130** A
